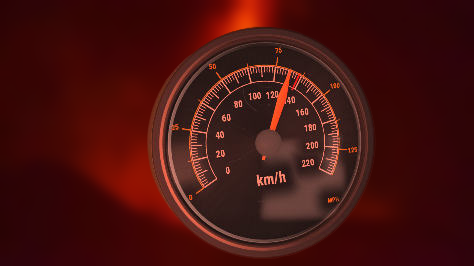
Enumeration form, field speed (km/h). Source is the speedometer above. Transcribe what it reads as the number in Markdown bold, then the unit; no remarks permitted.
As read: **130** km/h
